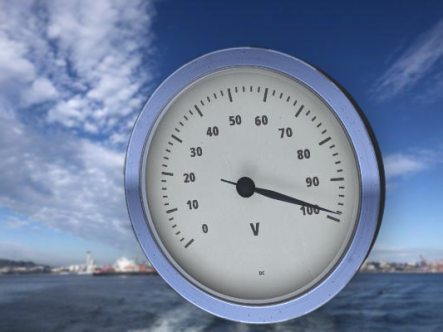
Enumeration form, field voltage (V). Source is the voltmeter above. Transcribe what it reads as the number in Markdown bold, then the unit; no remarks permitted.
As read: **98** V
